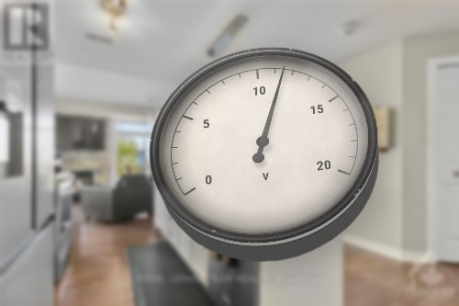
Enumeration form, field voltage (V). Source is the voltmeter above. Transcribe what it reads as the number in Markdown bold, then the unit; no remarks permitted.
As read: **11.5** V
